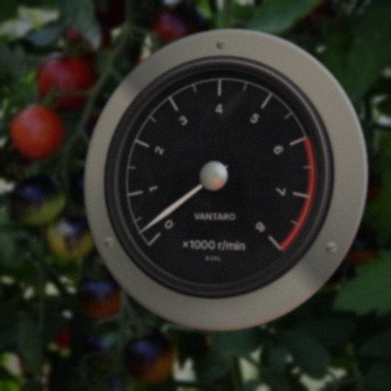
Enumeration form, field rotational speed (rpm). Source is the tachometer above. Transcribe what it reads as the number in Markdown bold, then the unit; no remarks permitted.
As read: **250** rpm
